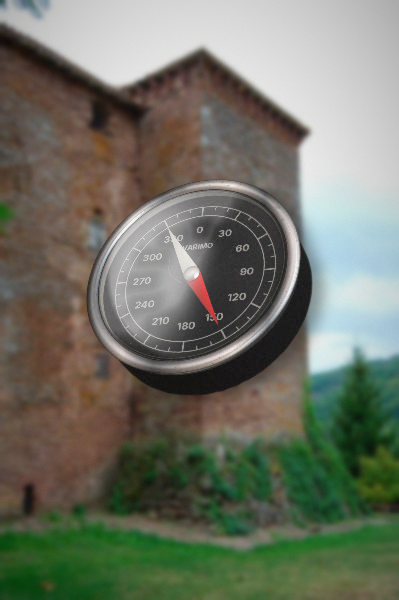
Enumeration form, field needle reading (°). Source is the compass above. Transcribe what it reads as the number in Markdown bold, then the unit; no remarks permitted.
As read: **150** °
